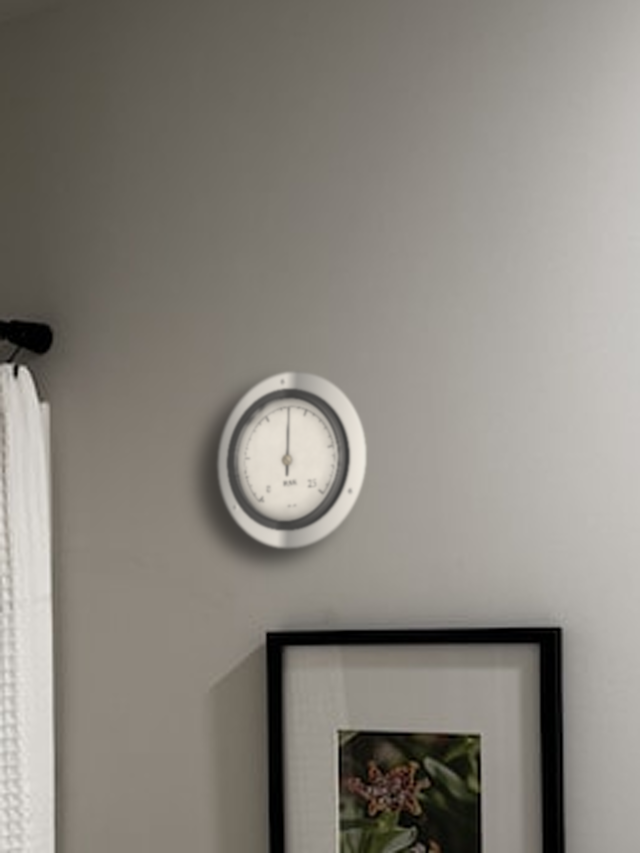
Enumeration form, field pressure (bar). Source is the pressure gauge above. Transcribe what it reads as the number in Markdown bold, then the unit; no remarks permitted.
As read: **13** bar
